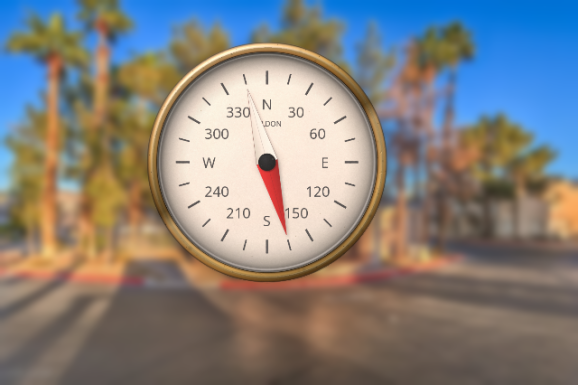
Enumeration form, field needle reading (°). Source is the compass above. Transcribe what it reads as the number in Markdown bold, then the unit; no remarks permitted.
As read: **165** °
